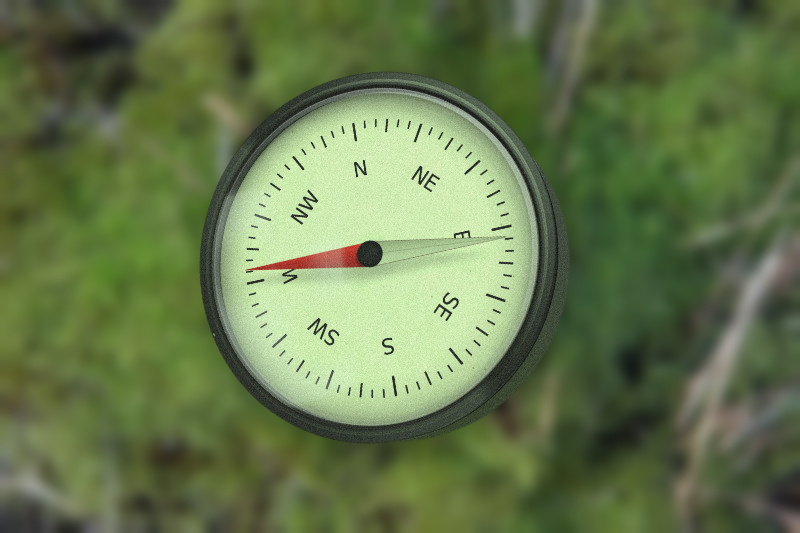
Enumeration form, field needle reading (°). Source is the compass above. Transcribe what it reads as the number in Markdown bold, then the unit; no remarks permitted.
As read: **275** °
